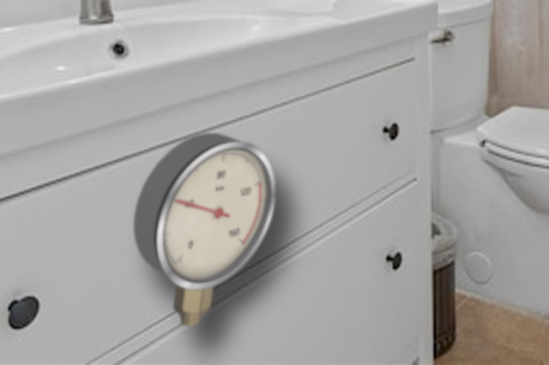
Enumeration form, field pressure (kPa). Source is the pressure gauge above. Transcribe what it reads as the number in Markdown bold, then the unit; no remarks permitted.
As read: **40** kPa
